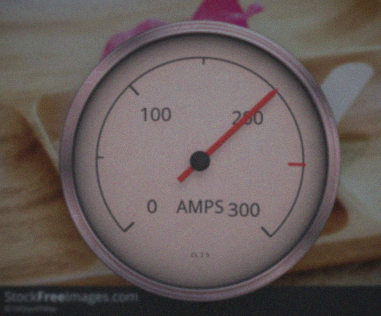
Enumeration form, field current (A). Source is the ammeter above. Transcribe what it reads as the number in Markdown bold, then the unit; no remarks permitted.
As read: **200** A
